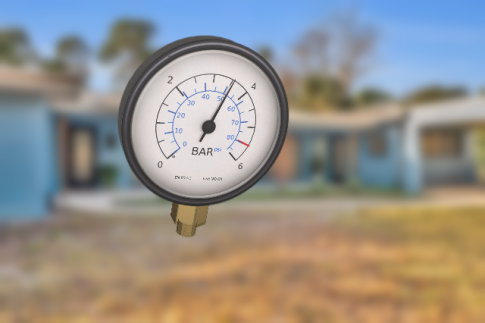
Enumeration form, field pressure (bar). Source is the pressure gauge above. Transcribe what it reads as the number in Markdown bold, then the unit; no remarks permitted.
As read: **3.5** bar
